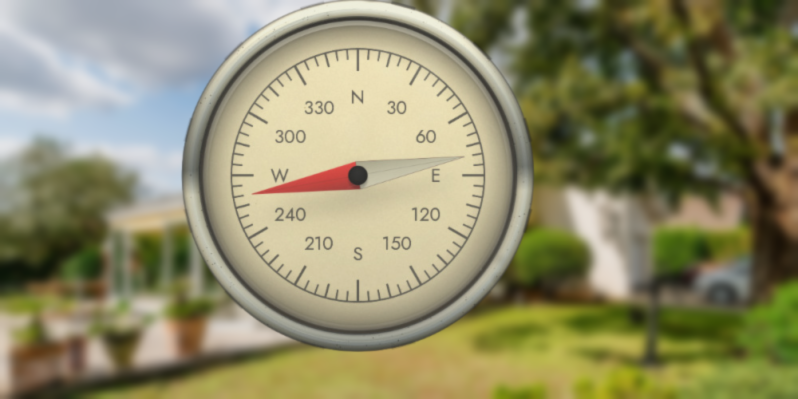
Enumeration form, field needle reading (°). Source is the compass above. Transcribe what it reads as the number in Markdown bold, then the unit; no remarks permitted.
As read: **260** °
